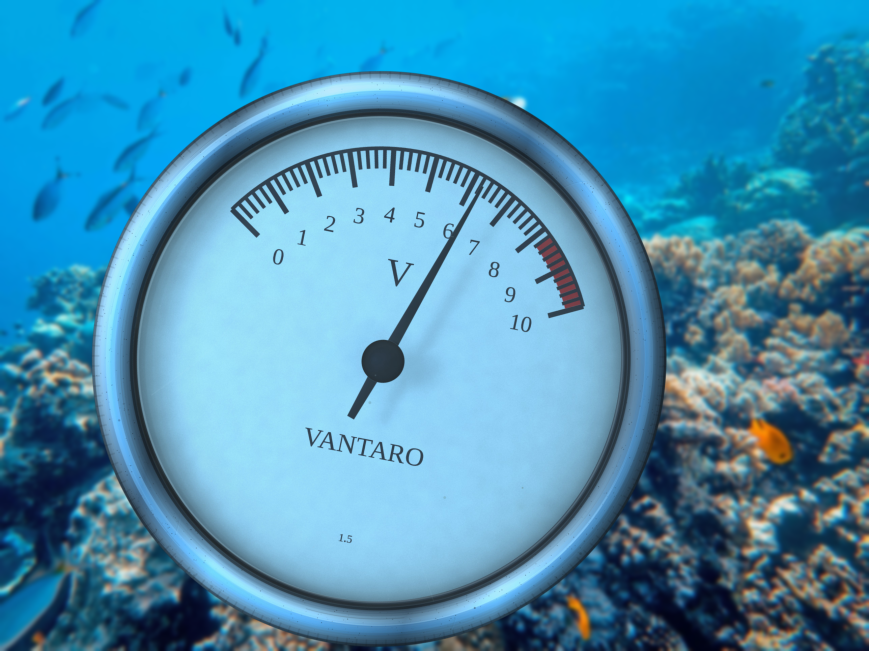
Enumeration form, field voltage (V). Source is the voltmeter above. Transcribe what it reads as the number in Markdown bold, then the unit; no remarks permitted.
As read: **6.2** V
